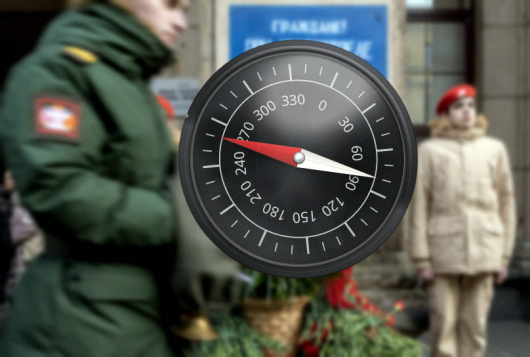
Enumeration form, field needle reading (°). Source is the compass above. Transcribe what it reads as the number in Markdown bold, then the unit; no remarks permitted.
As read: **260** °
